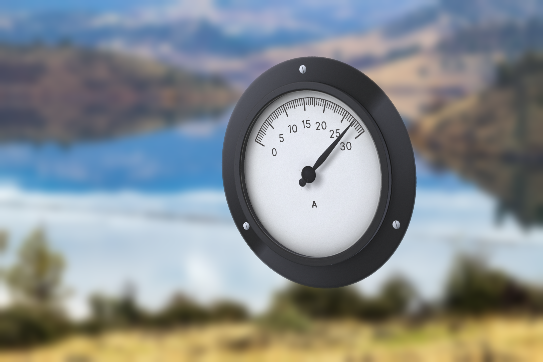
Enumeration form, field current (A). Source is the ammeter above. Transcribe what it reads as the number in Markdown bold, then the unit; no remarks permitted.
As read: **27.5** A
